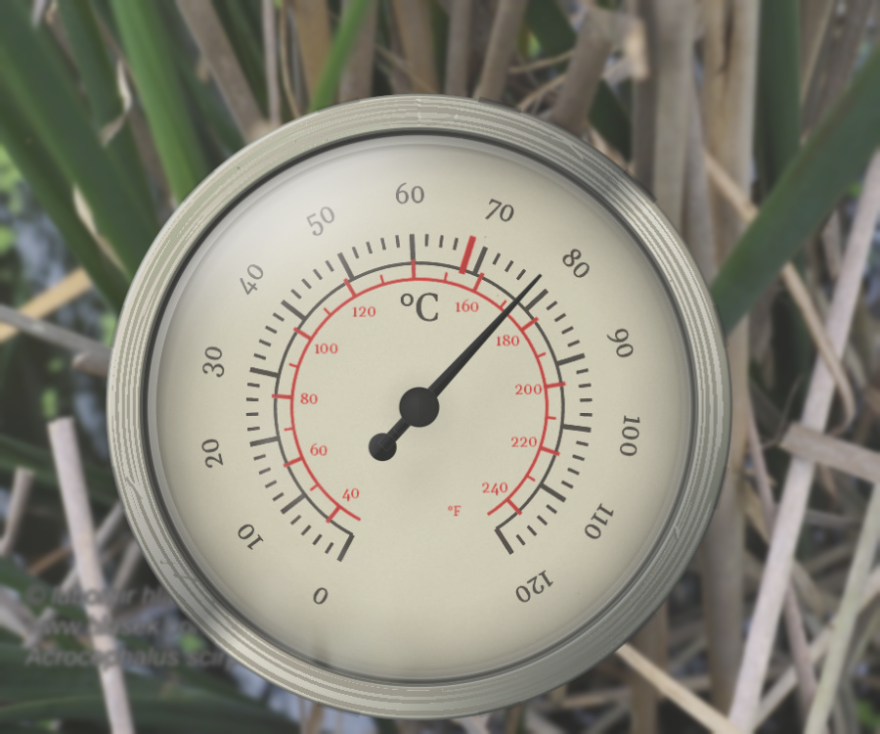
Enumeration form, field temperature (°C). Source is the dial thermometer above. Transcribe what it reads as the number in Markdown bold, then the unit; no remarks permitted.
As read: **78** °C
